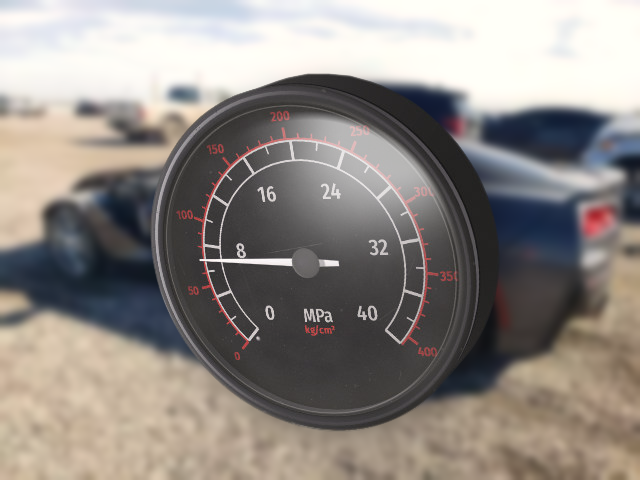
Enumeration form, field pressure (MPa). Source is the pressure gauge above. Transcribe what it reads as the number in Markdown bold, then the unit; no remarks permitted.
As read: **7** MPa
